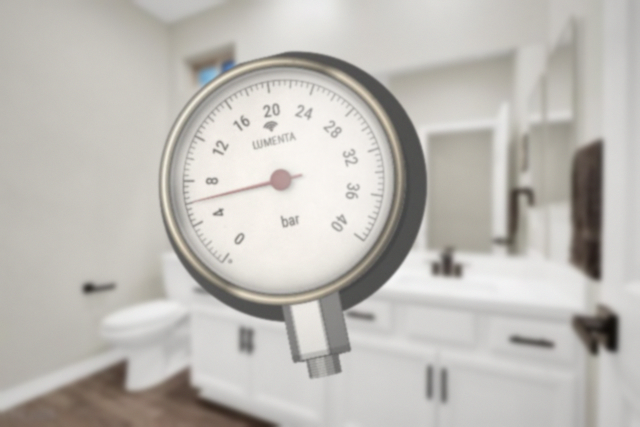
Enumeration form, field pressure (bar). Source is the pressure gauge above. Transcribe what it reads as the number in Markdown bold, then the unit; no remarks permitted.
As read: **6** bar
